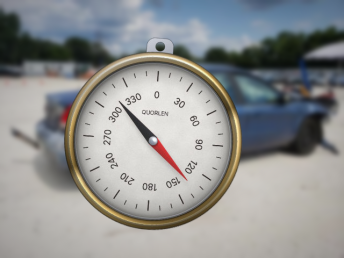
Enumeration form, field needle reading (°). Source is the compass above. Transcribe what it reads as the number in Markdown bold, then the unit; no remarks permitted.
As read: **135** °
